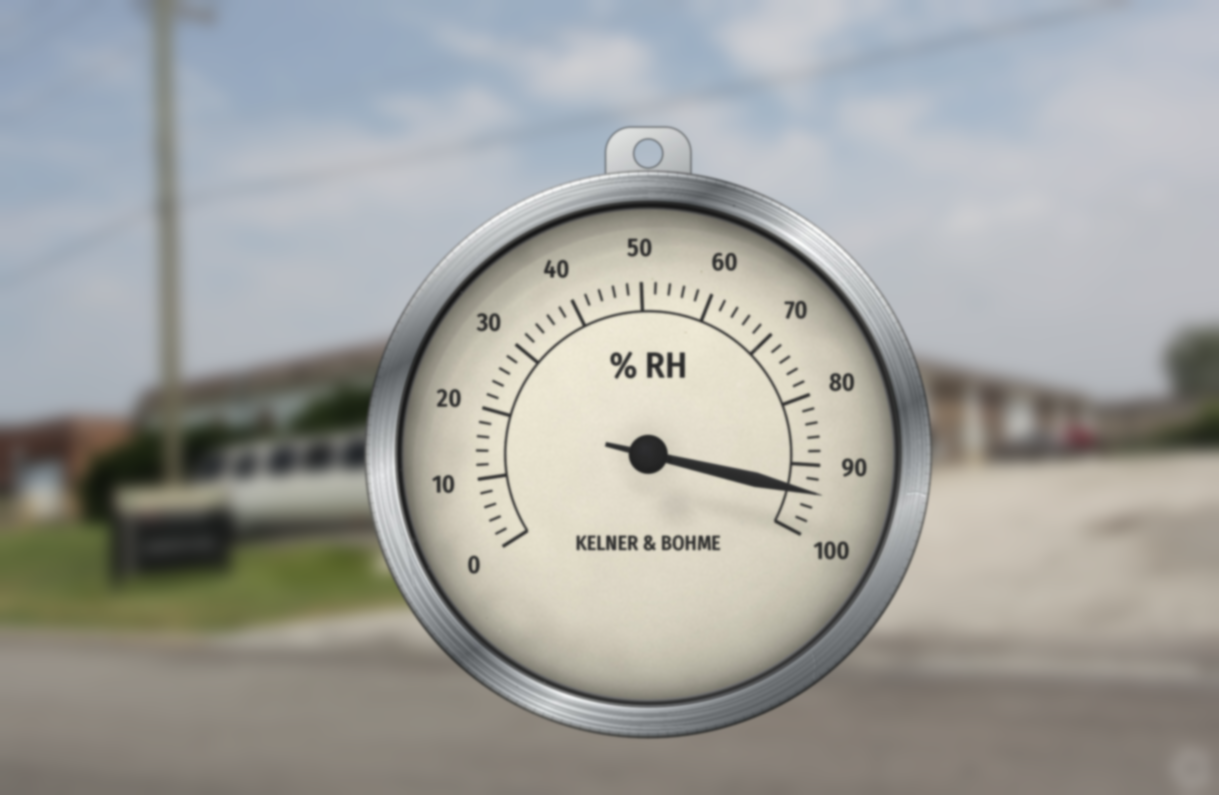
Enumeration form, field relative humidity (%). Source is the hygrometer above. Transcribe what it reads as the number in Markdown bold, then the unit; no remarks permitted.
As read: **94** %
